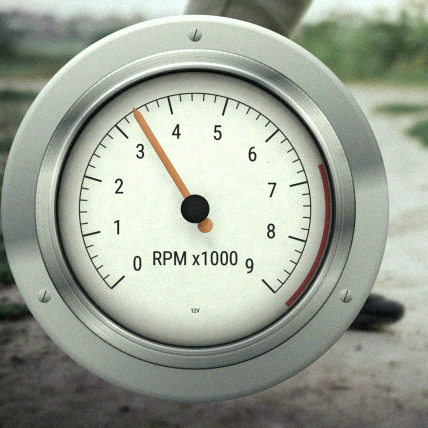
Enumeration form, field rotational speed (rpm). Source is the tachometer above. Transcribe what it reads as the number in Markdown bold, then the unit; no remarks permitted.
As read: **3400** rpm
